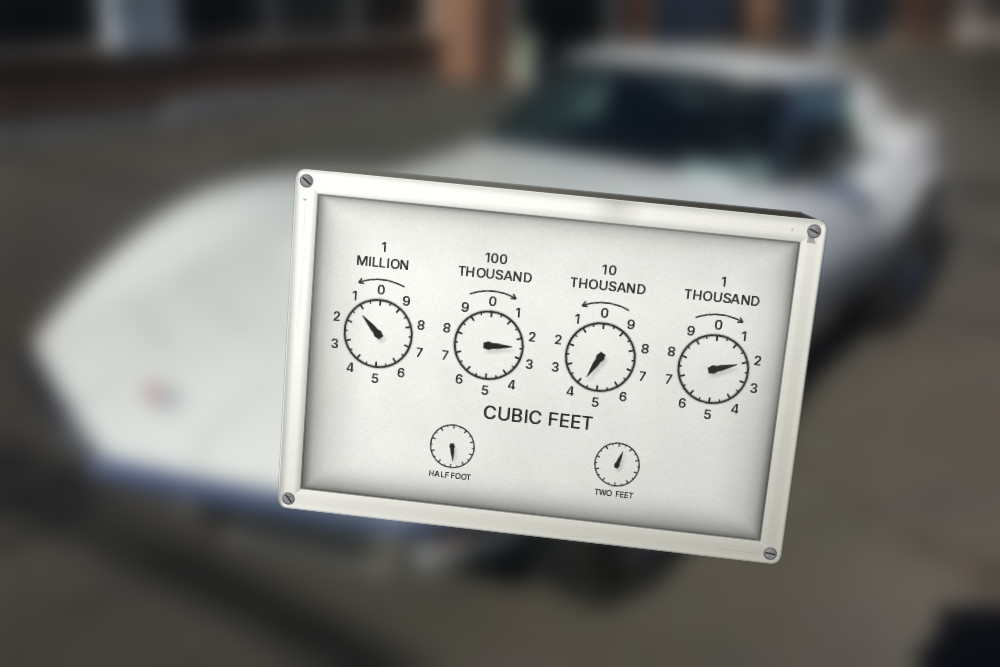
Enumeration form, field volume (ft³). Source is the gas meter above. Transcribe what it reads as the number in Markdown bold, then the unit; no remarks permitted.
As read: **124200** ft³
